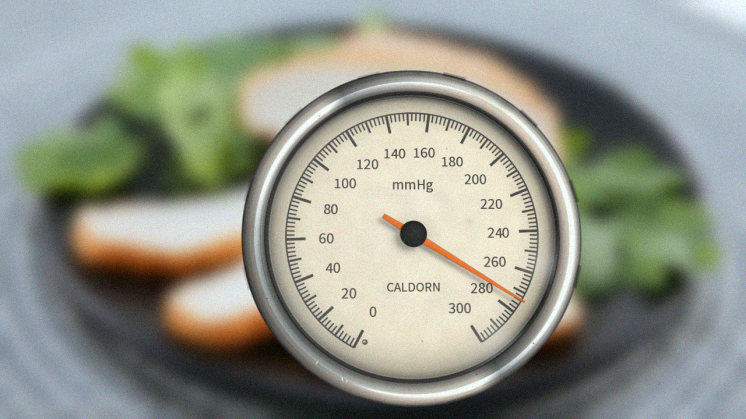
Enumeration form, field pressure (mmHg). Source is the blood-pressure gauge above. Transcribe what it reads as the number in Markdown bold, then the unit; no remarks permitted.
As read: **274** mmHg
